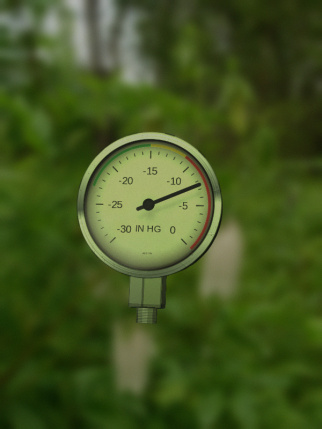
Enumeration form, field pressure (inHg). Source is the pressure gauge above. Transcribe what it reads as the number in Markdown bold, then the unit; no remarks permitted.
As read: **-7.5** inHg
